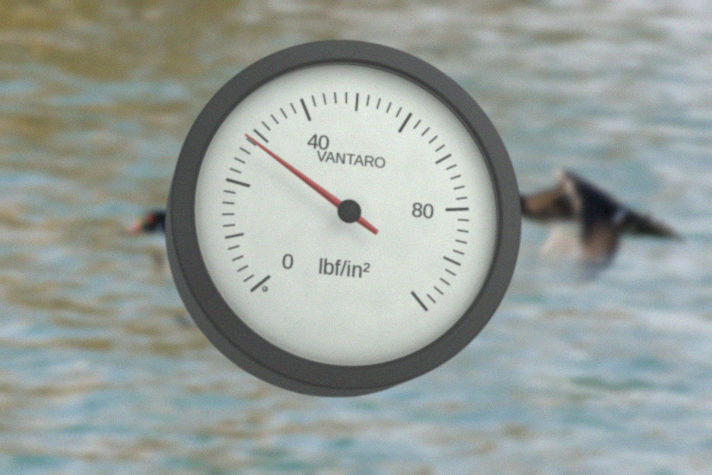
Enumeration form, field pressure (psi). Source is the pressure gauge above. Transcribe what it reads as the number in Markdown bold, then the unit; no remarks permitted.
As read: **28** psi
